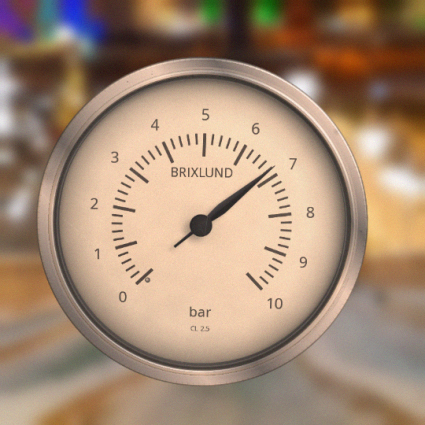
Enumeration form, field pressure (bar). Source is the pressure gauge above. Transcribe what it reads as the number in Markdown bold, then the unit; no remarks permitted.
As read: **6.8** bar
